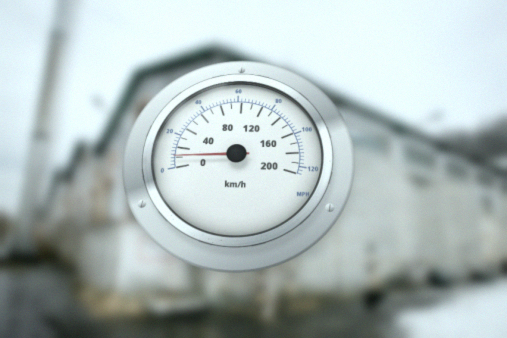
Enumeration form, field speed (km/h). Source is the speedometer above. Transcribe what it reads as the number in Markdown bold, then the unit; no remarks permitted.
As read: **10** km/h
